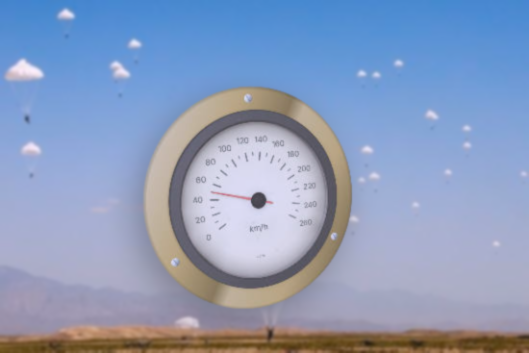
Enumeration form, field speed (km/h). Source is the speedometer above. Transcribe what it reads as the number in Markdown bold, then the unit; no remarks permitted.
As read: **50** km/h
